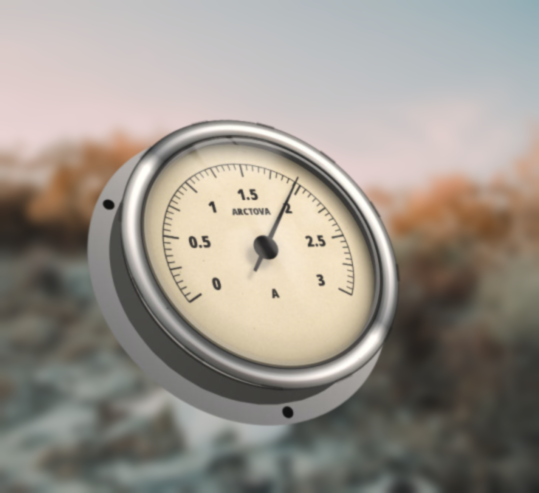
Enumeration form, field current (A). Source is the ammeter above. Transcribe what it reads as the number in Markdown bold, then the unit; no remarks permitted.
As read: **1.95** A
